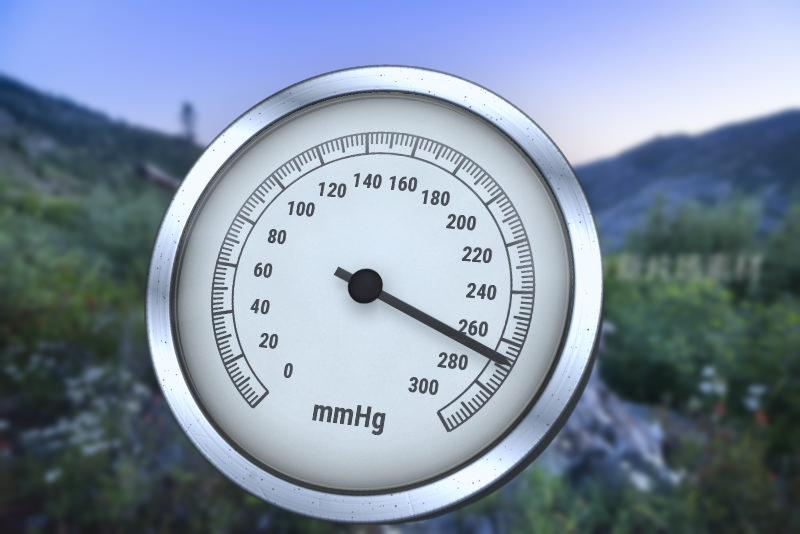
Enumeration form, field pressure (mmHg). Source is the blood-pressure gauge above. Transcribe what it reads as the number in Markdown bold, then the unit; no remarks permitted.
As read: **268** mmHg
